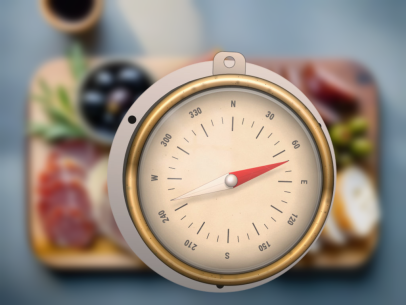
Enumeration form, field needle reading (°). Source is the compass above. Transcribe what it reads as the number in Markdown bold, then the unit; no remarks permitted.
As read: **70** °
